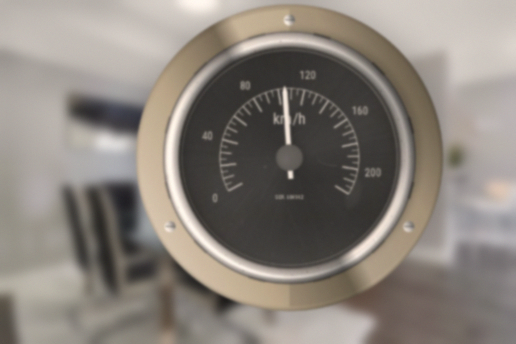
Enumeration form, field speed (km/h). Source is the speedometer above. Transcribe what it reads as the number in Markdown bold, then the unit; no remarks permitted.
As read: **105** km/h
